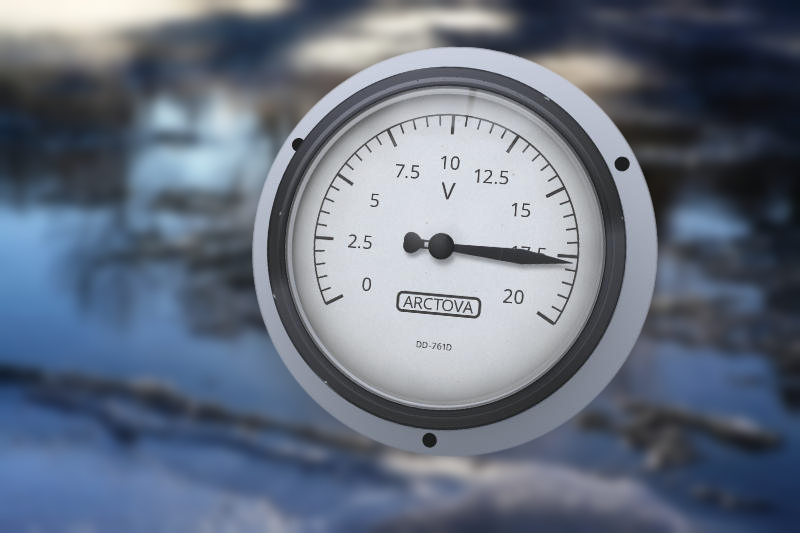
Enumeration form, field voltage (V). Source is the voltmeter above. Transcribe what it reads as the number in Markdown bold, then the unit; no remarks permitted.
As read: **17.75** V
